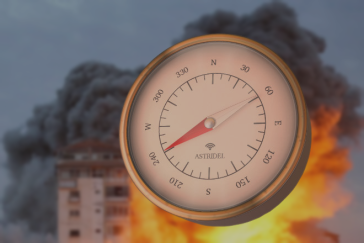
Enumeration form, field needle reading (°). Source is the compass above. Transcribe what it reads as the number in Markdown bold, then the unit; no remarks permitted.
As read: **240** °
